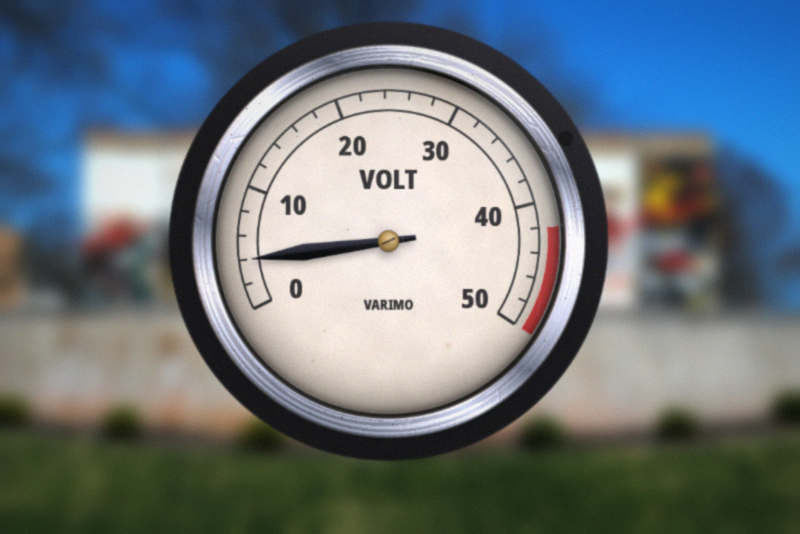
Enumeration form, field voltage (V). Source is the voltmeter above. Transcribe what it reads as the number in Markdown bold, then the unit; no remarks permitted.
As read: **4** V
